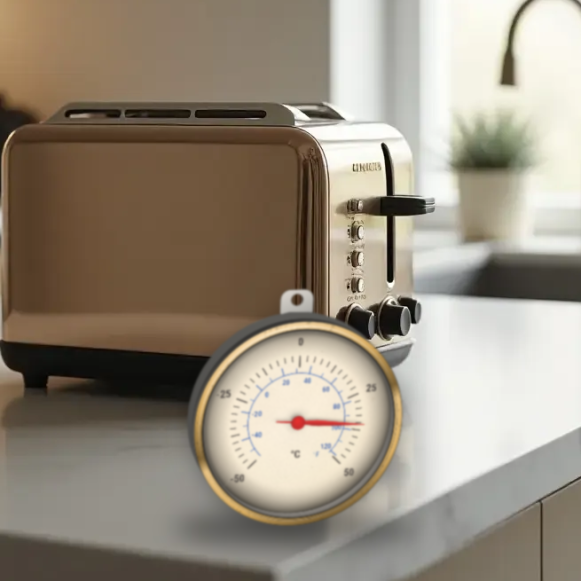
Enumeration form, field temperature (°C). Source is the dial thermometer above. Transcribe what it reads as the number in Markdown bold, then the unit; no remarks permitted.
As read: **35** °C
